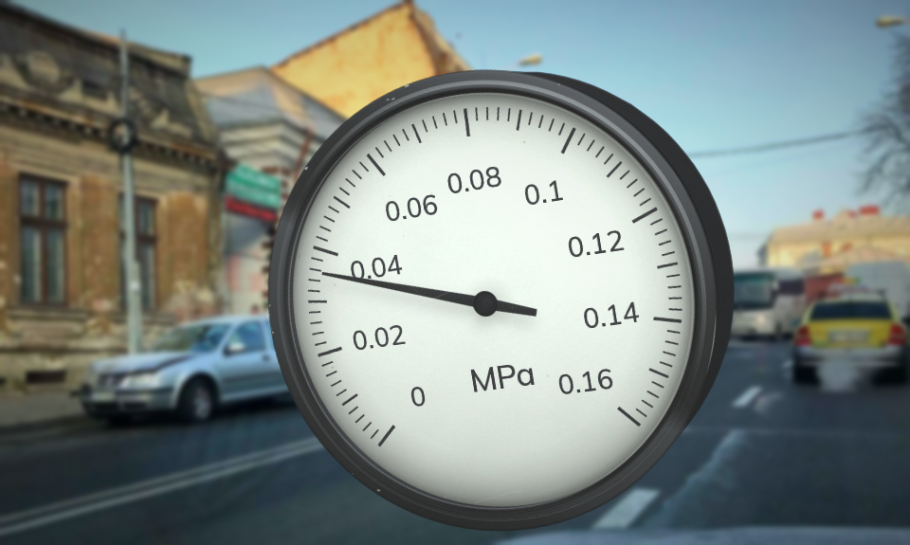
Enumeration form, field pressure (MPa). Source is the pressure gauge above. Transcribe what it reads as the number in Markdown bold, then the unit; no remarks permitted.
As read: **0.036** MPa
